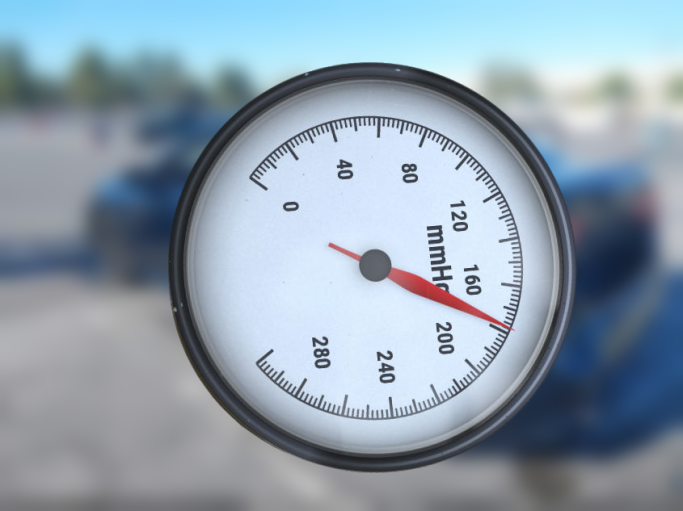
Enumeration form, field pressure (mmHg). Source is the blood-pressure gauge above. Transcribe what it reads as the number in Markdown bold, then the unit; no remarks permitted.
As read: **178** mmHg
